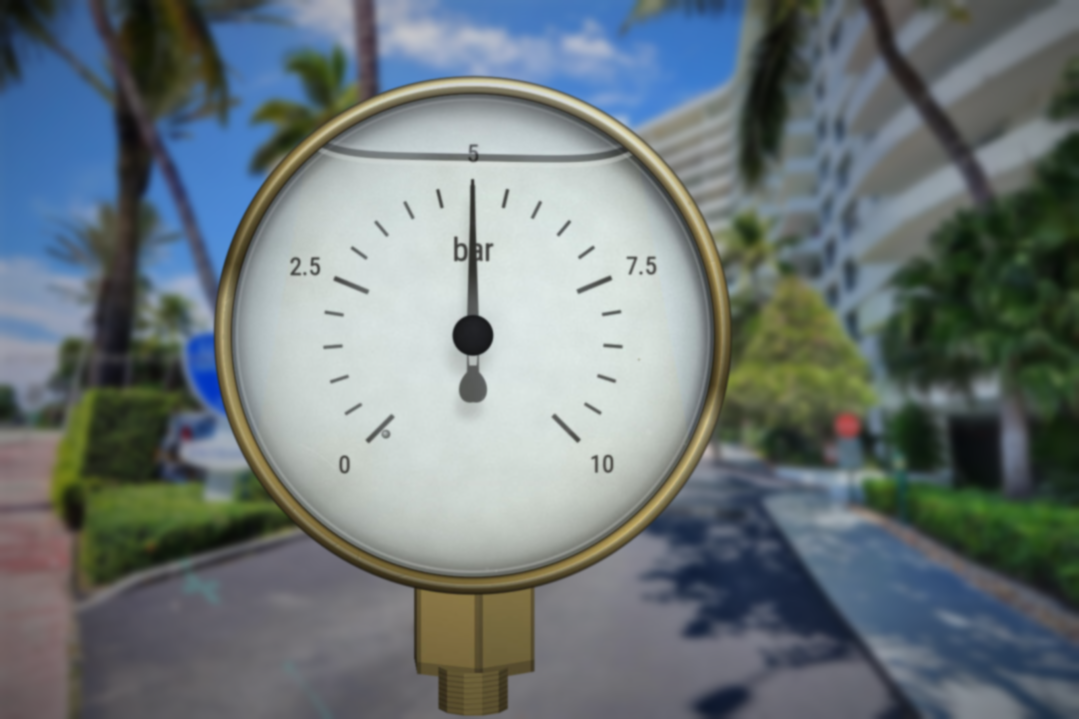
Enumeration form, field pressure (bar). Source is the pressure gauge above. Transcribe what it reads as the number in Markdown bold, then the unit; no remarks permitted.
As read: **5** bar
